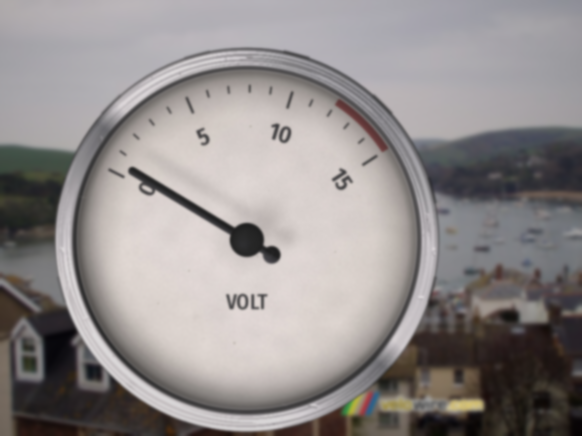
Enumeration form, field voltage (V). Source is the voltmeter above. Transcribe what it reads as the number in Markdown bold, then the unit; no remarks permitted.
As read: **0.5** V
